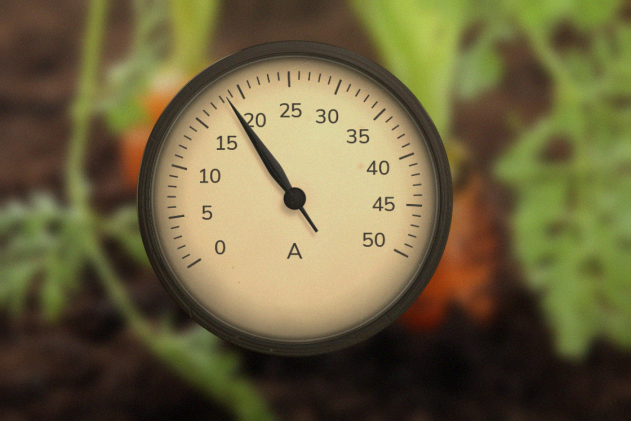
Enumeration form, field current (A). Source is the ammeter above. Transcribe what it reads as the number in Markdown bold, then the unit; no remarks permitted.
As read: **18.5** A
